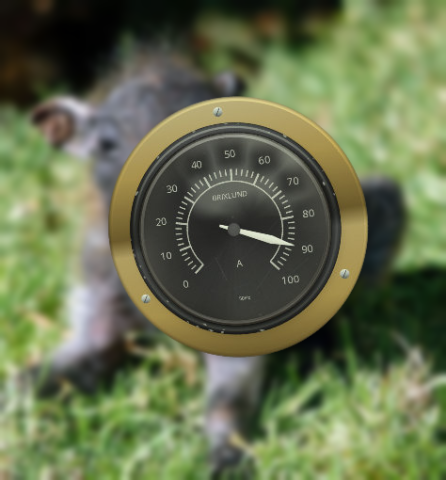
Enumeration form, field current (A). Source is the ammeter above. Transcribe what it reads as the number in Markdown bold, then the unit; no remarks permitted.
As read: **90** A
